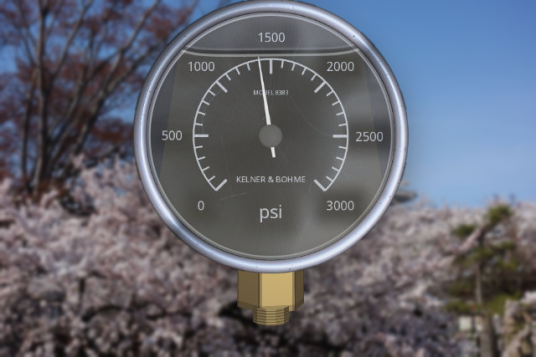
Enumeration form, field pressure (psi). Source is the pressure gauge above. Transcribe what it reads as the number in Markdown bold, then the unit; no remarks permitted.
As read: **1400** psi
